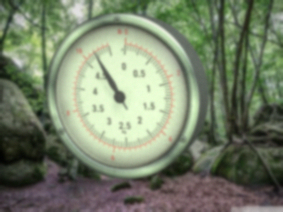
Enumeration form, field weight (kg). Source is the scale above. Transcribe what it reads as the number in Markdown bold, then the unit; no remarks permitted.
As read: **4.75** kg
